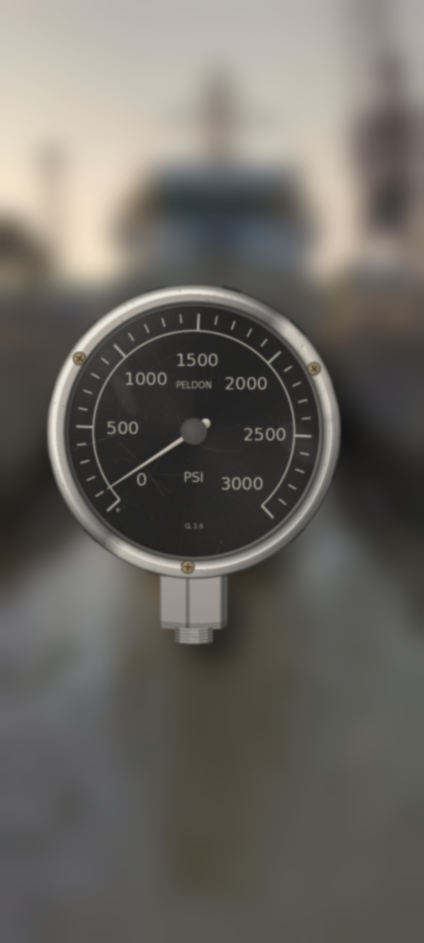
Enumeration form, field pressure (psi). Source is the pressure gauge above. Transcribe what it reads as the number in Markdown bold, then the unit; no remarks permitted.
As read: **100** psi
